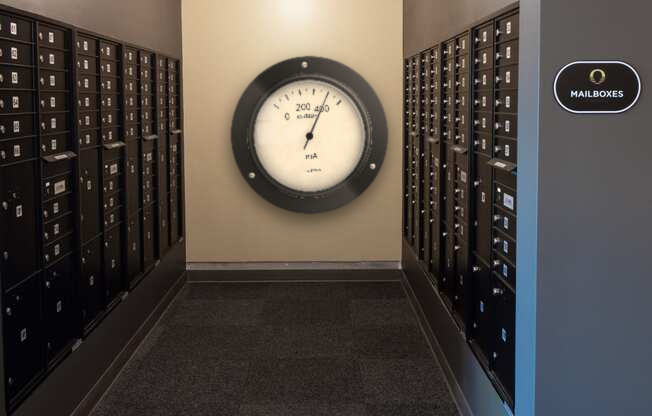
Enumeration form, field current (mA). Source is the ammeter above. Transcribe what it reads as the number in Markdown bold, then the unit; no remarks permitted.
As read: **400** mA
